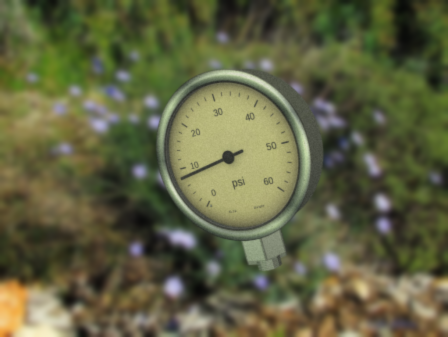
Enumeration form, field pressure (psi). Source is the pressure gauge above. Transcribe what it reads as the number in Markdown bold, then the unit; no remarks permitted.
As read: **8** psi
